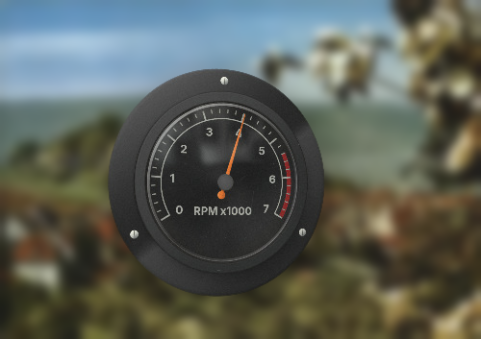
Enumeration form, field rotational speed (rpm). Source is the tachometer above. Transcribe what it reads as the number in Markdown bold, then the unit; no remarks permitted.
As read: **4000** rpm
